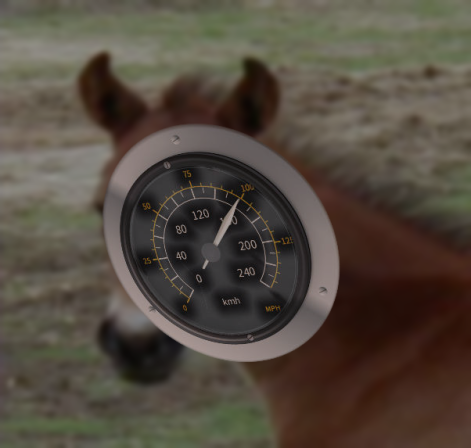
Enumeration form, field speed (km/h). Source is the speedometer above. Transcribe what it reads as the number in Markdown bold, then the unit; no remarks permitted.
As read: **160** km/h
